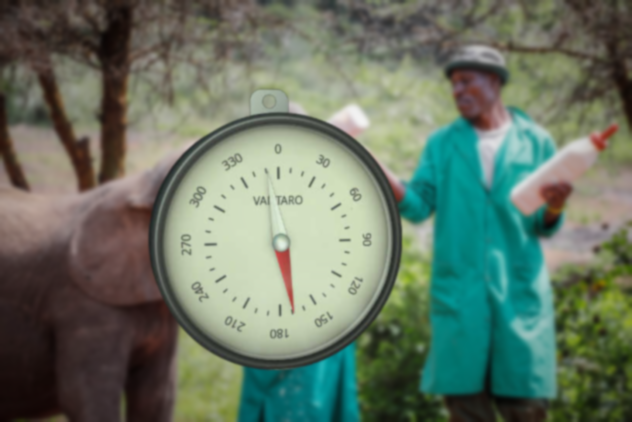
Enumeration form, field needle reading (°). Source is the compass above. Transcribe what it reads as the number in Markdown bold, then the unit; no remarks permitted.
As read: **170** °
